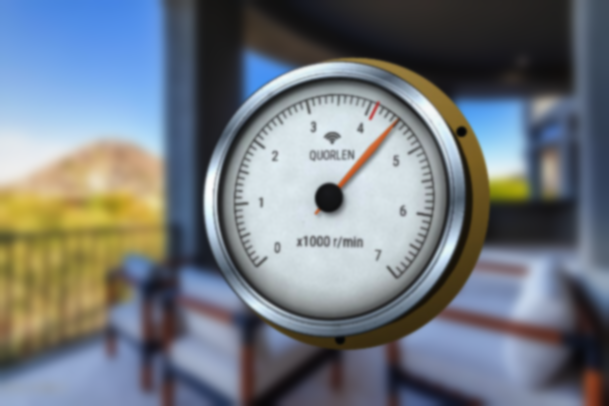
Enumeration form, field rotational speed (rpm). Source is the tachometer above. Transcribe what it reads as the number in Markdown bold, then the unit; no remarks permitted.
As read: **4500** rpm
